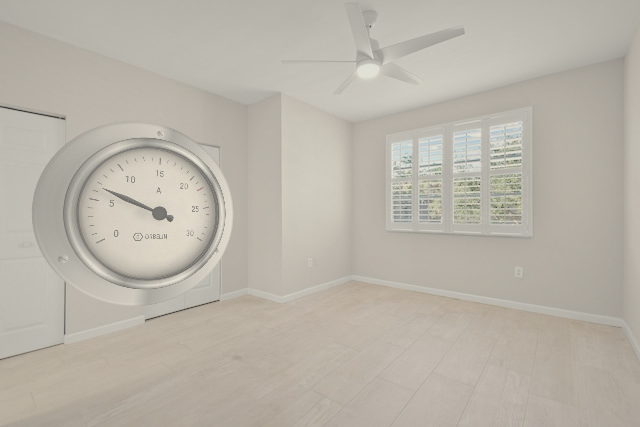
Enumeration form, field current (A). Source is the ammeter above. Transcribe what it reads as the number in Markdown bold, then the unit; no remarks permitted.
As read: **6.5** A
